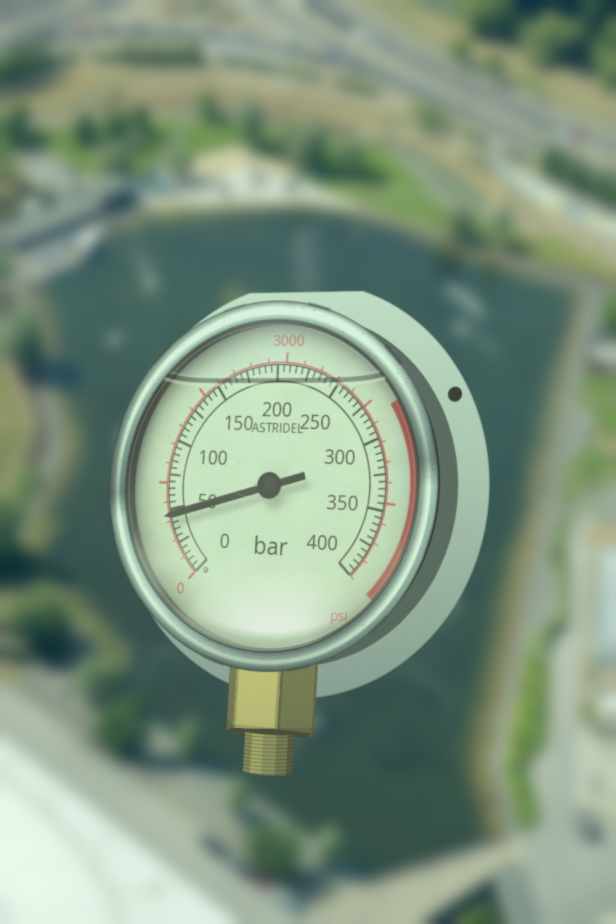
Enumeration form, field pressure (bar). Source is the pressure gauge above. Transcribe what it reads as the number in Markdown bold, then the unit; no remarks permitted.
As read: **45** bar
